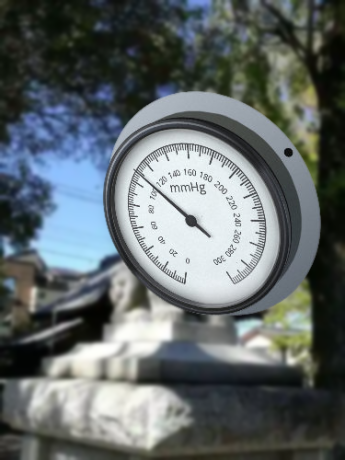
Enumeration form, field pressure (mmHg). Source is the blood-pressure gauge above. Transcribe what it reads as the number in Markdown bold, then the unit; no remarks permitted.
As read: **110** mmHg
